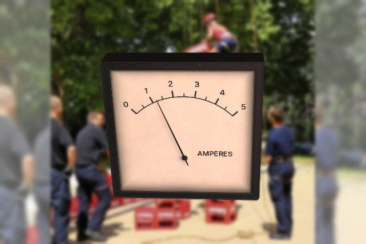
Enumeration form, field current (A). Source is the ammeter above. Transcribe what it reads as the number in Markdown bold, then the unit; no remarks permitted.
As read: **1.25** A
